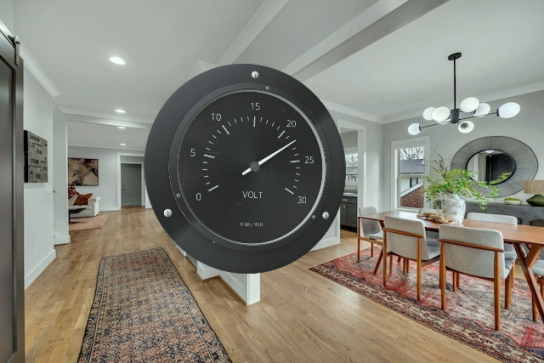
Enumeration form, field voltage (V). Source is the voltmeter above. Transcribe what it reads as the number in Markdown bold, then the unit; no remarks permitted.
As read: **22** V
